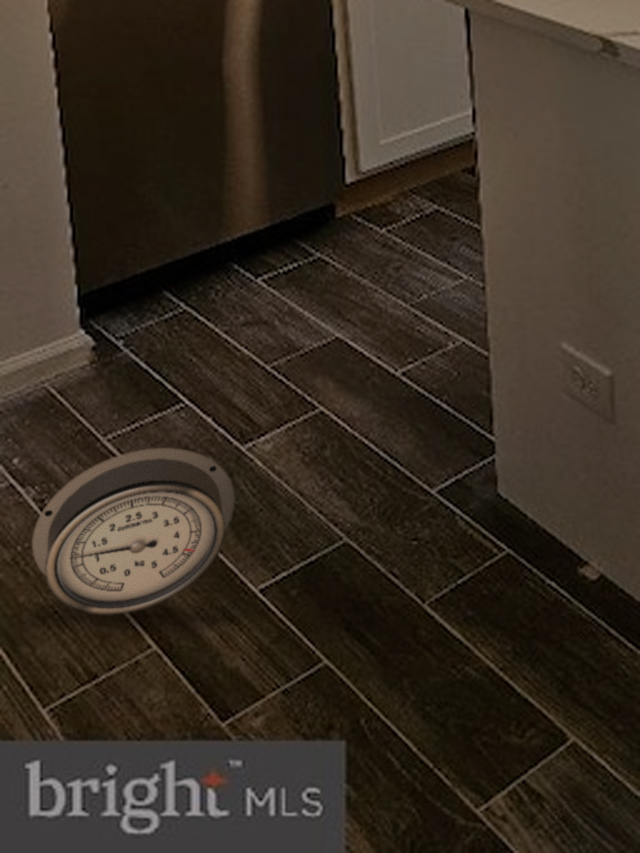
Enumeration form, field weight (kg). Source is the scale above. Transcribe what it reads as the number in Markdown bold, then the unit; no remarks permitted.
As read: **1.25** kg
